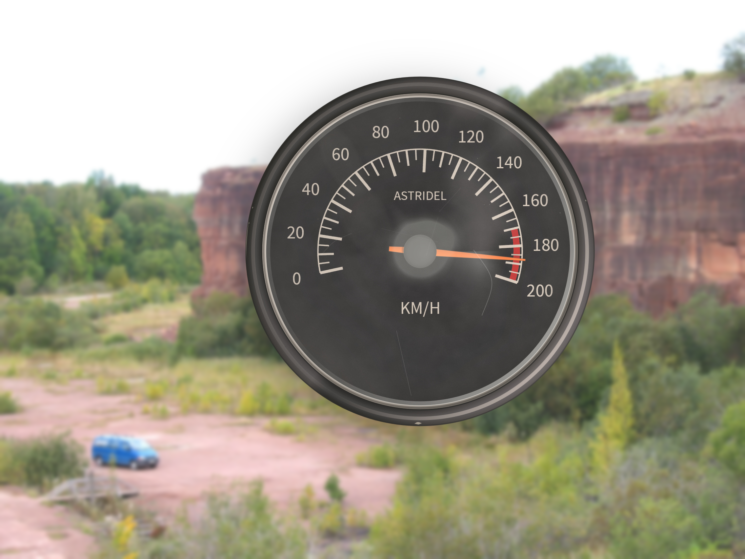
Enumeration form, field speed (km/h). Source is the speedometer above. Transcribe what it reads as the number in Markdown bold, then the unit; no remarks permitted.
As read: **187.5** km/h
